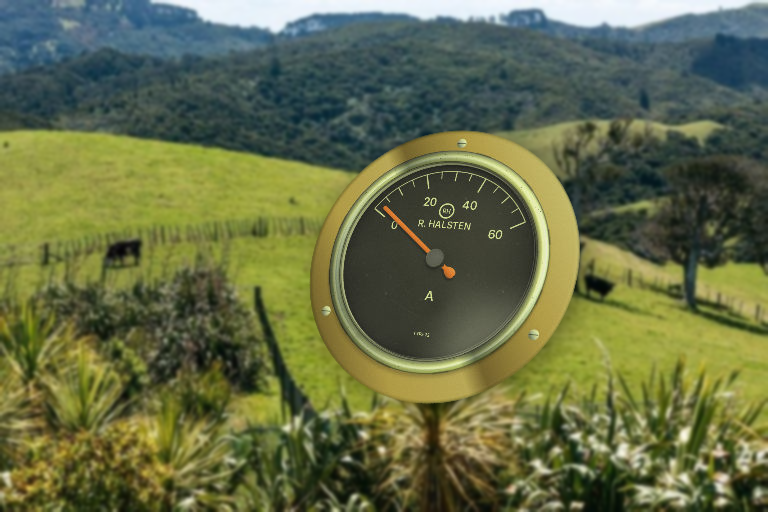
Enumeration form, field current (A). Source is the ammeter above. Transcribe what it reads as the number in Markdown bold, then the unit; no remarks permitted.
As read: **2.5** A
